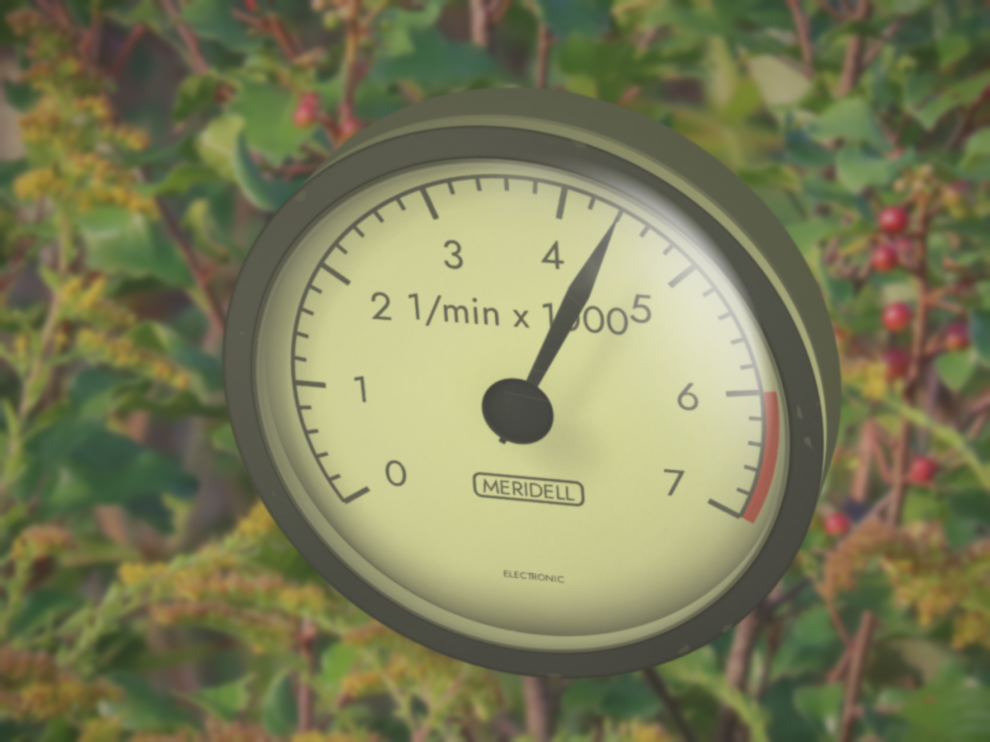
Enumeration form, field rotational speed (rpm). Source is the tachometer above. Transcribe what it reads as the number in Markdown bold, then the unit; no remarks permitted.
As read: **4400** rpm
